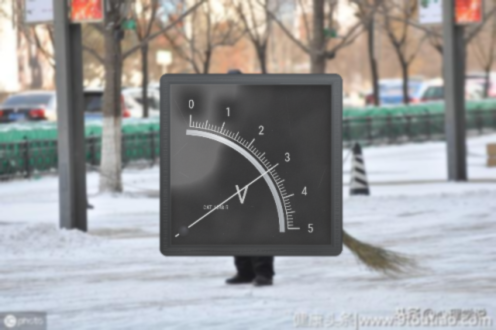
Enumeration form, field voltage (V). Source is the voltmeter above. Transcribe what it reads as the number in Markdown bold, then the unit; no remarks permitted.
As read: **3** V
